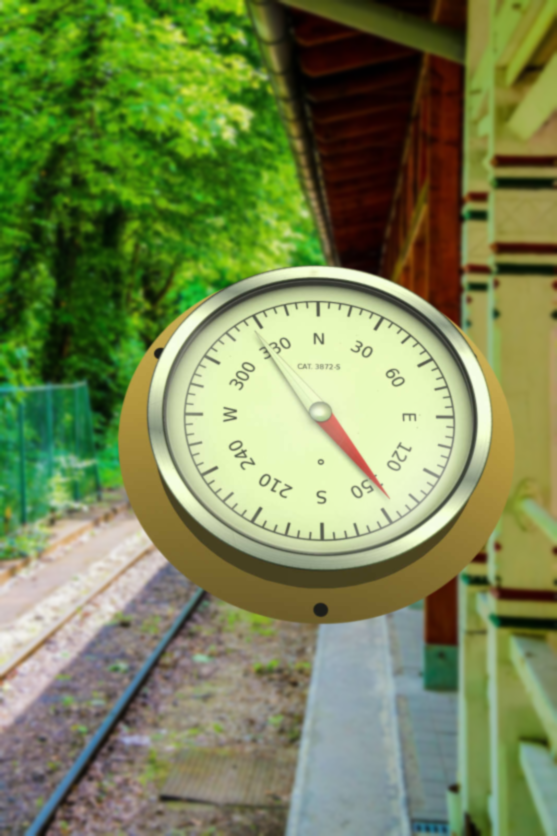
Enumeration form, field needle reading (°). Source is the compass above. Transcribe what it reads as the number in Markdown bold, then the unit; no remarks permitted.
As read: **145** °
